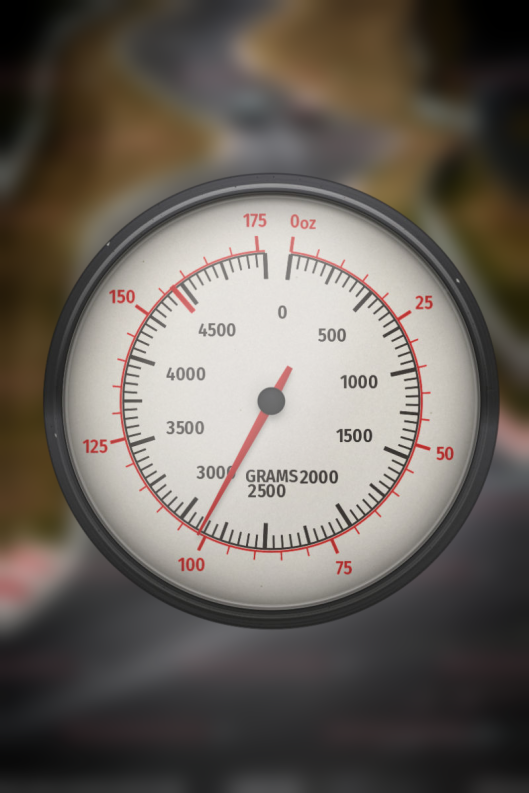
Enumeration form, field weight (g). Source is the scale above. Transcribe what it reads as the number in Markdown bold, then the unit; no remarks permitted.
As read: **2875** g
